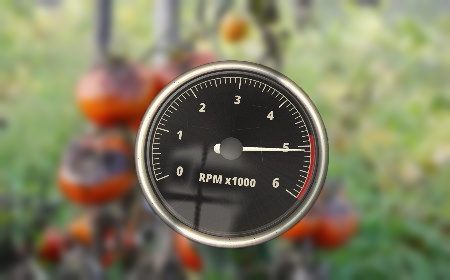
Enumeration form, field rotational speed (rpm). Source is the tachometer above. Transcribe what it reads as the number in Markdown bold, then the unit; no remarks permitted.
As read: **5100** rpm
